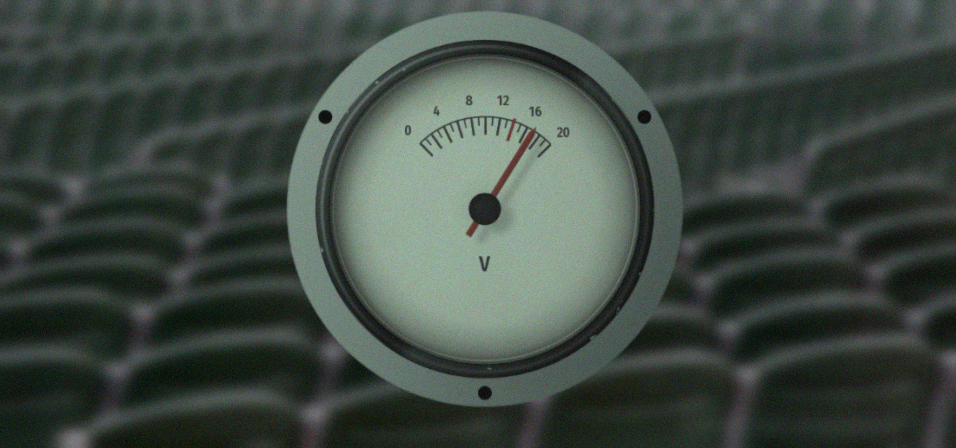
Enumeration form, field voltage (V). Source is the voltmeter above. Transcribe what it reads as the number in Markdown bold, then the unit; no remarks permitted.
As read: **17** V
